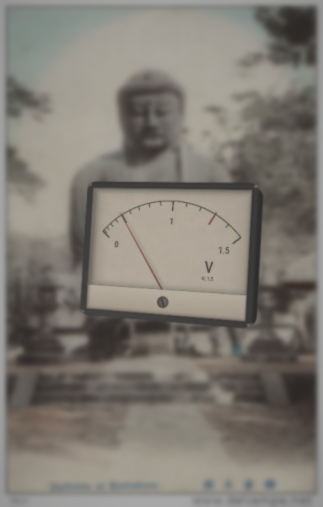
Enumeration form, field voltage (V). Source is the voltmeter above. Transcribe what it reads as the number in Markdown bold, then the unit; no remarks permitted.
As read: **0.5** V
